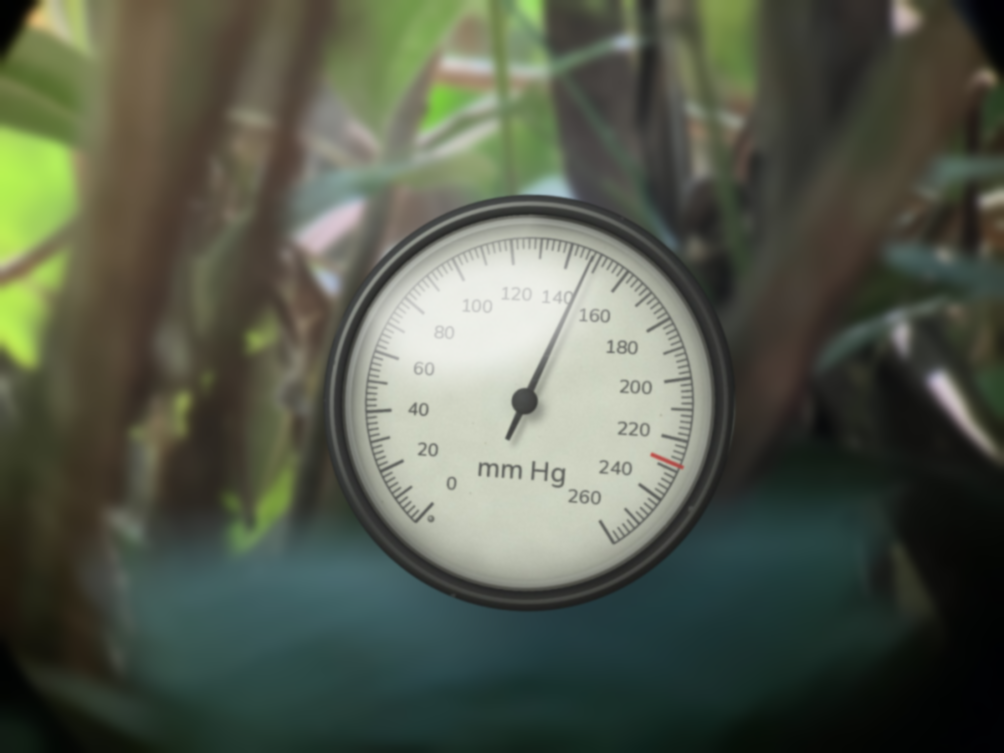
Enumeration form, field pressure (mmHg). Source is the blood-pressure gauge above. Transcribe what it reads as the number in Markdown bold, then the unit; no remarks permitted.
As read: **148** mmHg
